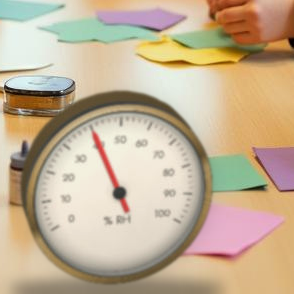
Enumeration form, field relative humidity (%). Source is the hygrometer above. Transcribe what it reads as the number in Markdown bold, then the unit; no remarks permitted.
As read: **40** %
